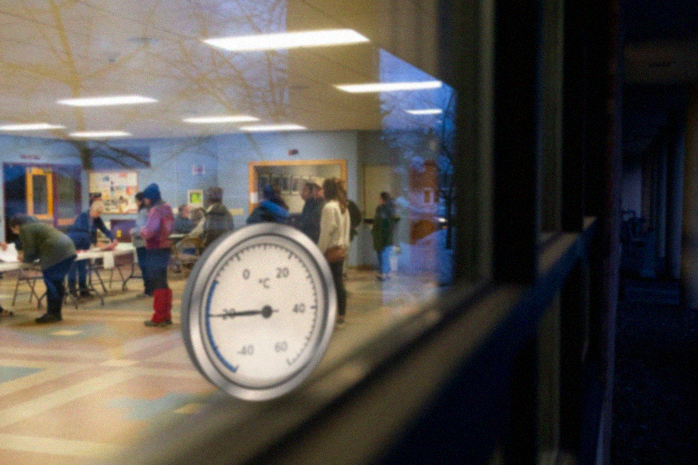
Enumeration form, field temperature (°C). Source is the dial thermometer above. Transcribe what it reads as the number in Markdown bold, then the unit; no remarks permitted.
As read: **-20** °C
